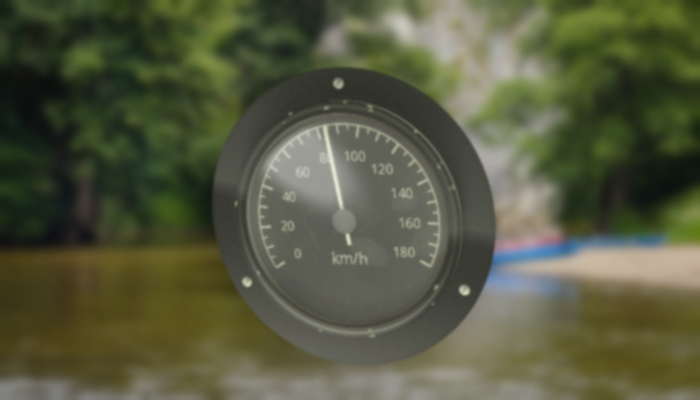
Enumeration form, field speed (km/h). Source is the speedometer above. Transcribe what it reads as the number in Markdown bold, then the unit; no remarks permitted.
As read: **85** km/h
